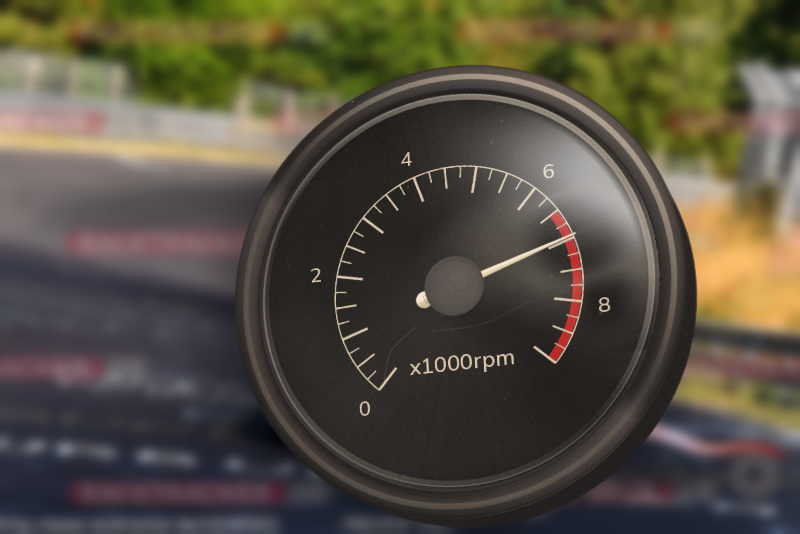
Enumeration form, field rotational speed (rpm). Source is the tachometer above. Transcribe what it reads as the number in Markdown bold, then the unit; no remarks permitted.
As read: **7000** rpm
